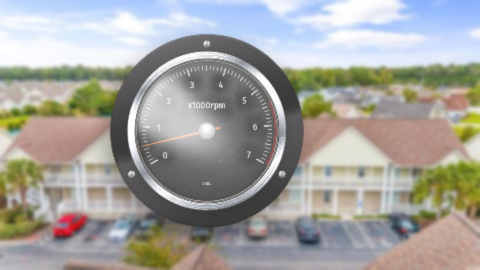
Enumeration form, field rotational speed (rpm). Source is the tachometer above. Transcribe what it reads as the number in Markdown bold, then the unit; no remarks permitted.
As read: **500** rpm
